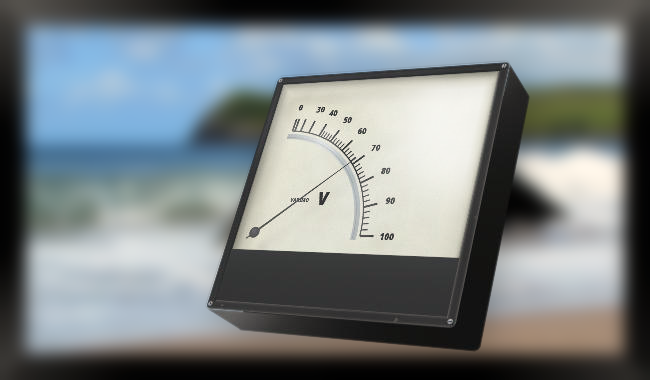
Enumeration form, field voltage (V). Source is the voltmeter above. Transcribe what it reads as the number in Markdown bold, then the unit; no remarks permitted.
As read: **70** V
